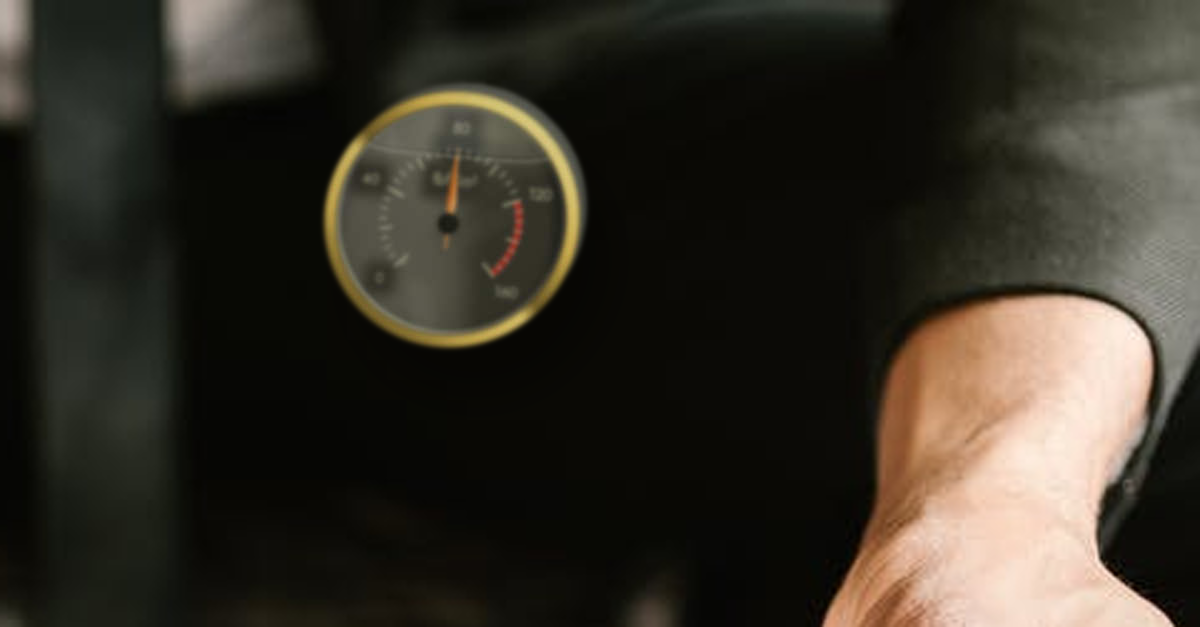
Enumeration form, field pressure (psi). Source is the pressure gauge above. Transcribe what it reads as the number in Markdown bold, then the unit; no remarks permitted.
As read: **80** psi
